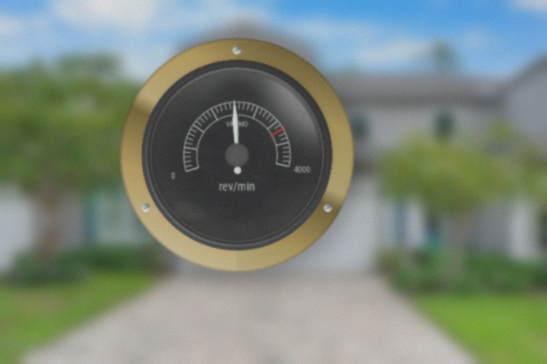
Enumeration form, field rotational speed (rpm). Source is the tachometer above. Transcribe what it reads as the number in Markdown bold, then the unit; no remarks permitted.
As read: **2000** rpm
